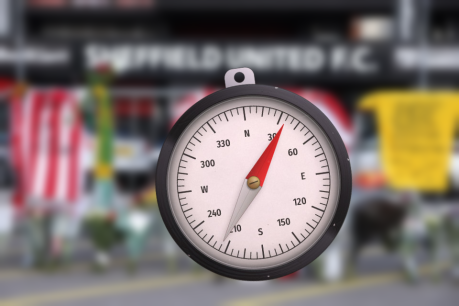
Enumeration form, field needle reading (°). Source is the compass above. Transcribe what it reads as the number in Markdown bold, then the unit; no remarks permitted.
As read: **35** °
